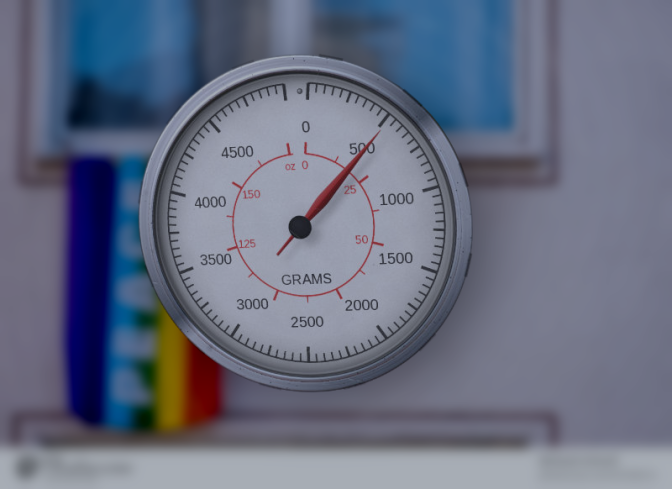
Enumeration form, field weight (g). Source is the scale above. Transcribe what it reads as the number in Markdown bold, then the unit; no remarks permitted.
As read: **525** g
